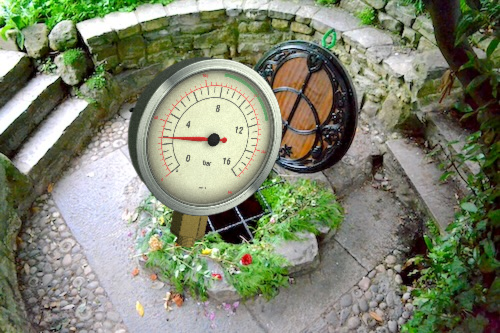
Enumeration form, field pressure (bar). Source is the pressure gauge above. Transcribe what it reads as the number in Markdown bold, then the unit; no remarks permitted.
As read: **2.5** bar
